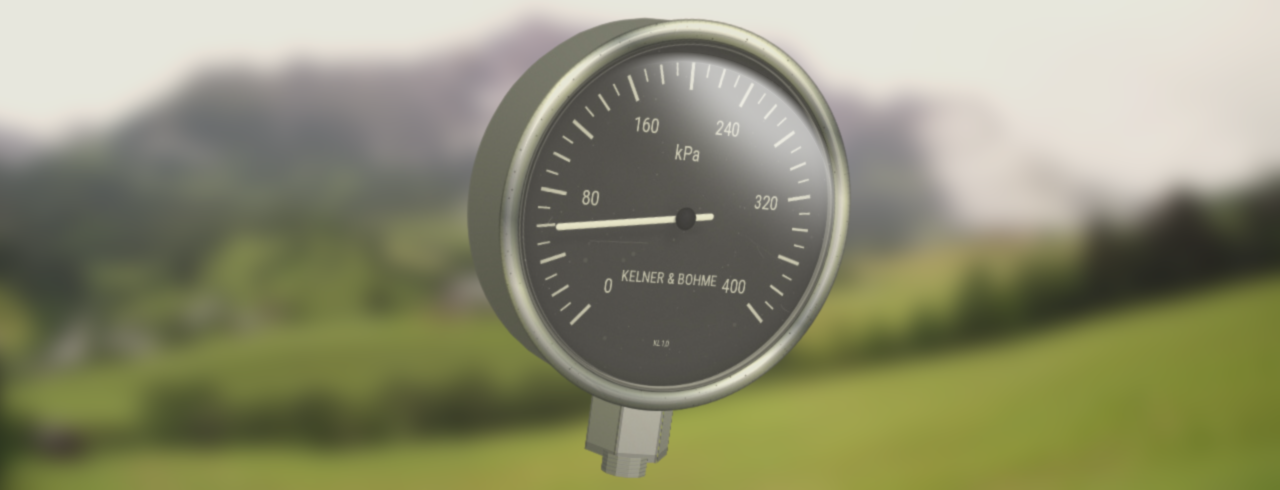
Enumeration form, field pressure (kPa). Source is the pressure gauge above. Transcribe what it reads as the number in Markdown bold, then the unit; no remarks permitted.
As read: **60** kPa
